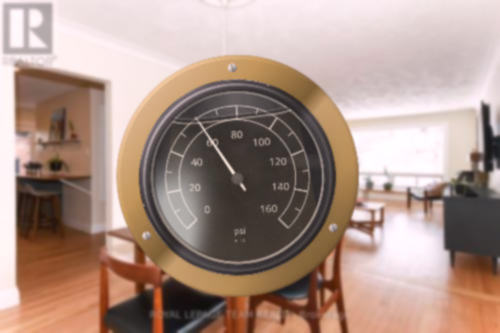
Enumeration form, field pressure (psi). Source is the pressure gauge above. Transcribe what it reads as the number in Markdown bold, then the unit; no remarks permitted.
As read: **60** psi
